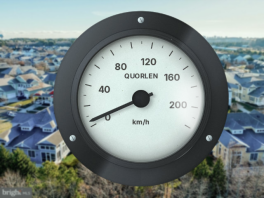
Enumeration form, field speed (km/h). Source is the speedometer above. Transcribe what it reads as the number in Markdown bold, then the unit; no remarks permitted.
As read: **5** km/h
